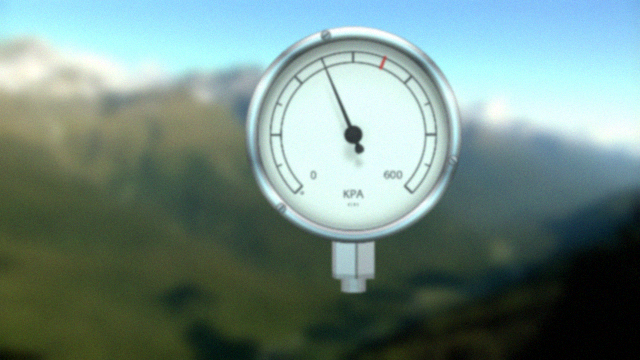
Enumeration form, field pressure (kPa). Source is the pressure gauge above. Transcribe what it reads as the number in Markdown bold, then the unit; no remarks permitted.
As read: **250** kPa
